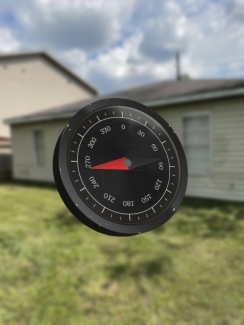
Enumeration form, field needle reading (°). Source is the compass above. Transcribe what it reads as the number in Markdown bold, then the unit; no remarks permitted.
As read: **260** °
